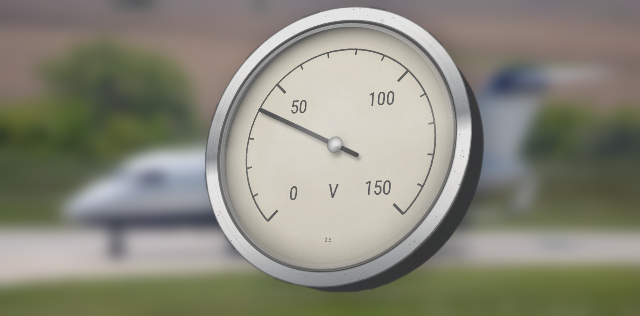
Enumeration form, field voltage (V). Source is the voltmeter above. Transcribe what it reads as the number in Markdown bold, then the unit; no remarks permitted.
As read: **40** V
